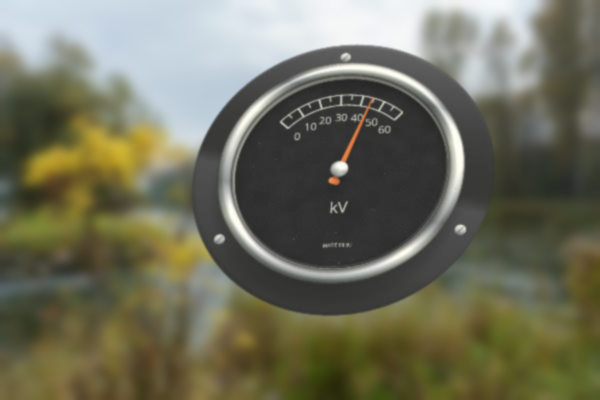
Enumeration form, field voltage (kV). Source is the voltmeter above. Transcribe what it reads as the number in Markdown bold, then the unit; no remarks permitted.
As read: **45** kV
